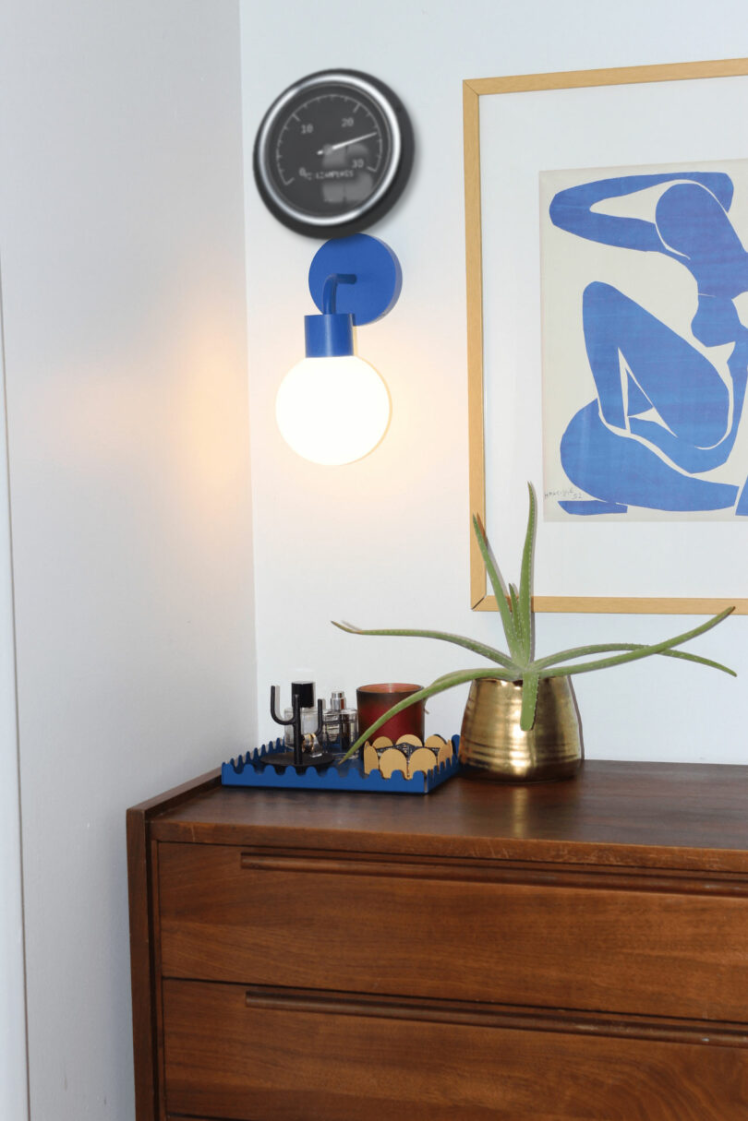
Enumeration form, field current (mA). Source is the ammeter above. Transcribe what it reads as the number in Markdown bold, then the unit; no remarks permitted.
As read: **25** mA
